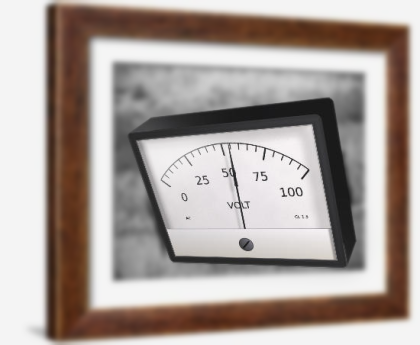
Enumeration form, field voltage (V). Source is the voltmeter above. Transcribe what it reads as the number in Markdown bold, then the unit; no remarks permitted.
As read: **55** V
